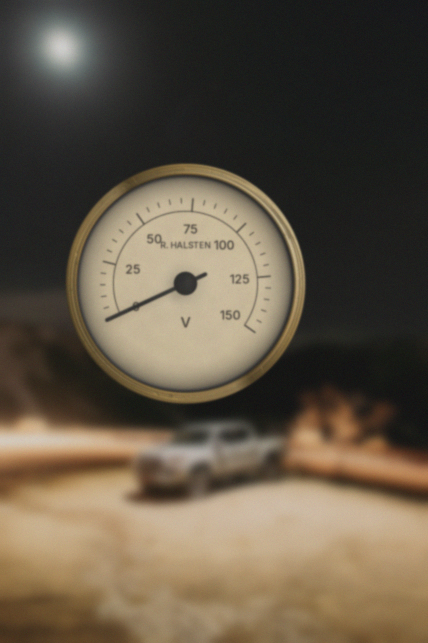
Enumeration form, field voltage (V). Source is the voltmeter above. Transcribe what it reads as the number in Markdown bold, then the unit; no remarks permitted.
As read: **0** V
